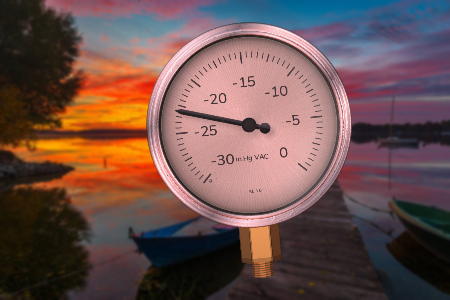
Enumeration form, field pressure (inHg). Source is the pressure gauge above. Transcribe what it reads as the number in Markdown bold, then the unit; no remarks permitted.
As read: **-23** inHg
